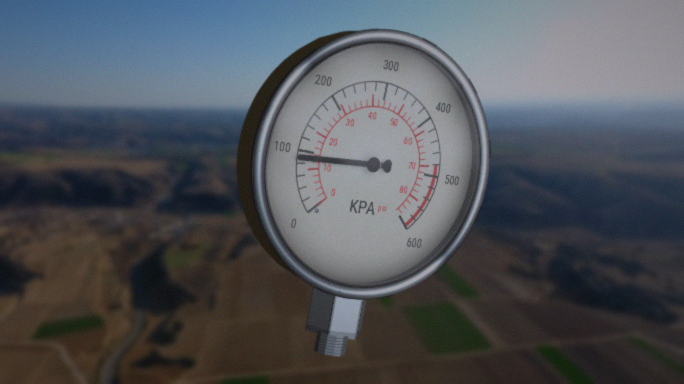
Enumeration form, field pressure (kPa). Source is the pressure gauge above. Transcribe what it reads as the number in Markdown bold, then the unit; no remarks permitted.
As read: **90** kPa
